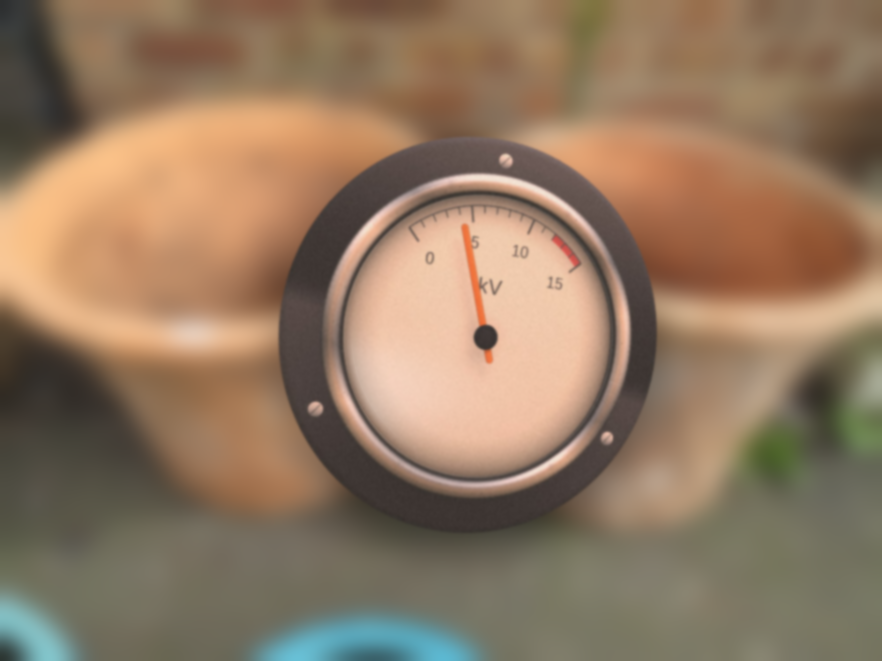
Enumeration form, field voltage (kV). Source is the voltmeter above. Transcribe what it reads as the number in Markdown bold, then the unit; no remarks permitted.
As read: **4** kV
